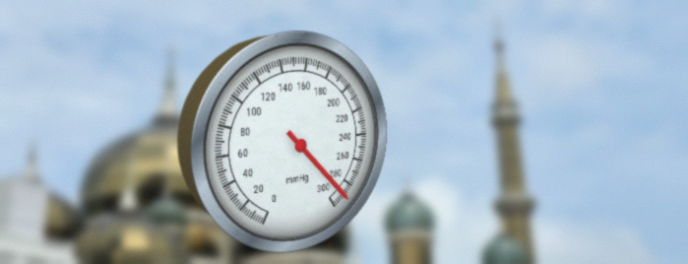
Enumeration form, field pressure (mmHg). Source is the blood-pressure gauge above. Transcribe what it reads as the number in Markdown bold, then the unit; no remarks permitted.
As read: **290** mmHg
